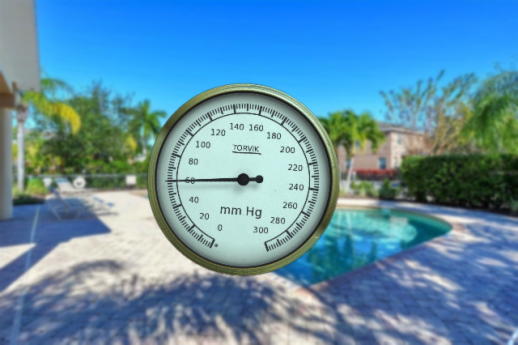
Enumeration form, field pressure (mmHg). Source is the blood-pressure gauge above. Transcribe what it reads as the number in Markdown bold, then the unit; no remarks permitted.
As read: **60** mmHg
